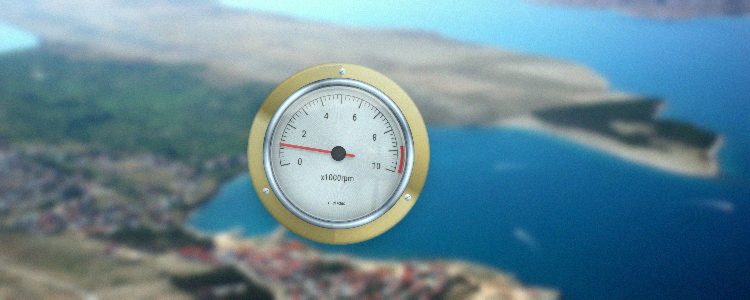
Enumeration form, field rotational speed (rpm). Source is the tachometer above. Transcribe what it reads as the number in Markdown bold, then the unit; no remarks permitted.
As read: **1000** rpm
